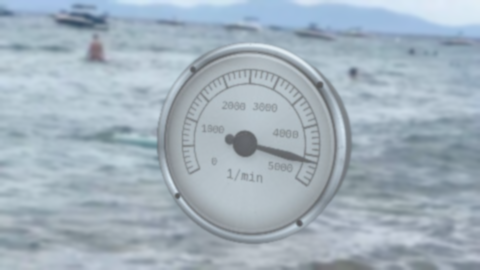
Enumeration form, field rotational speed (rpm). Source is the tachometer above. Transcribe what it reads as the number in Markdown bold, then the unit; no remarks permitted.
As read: **4600** rpm
